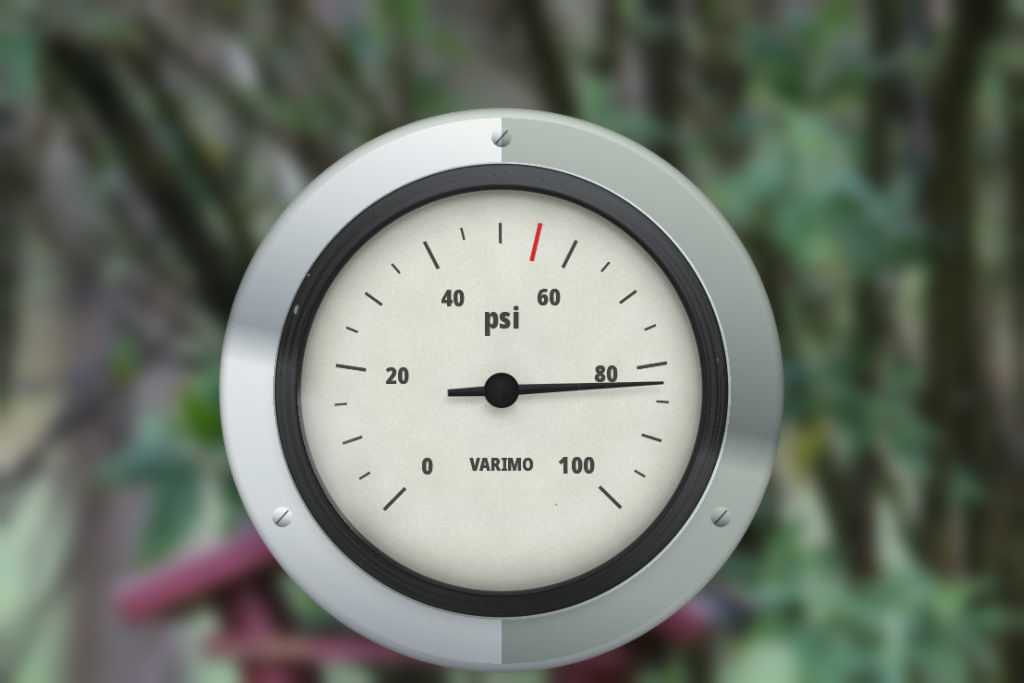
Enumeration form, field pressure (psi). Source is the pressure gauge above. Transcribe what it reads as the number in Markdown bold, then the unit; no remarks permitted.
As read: **82.5** psi
